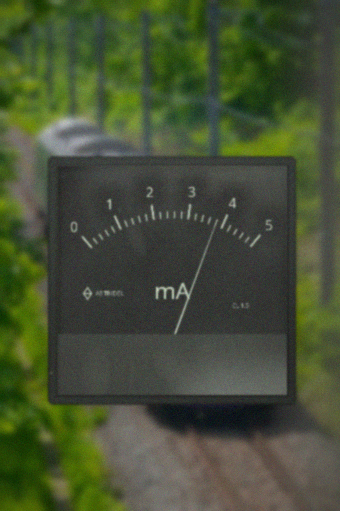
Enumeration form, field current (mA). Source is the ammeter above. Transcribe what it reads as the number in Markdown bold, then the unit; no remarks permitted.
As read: **3.8** mA
